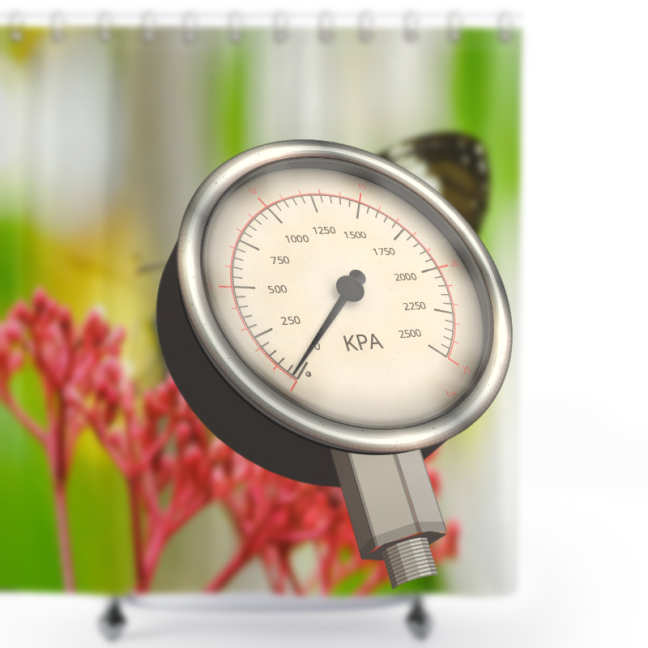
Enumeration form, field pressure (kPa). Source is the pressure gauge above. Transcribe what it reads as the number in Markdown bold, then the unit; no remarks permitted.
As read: **25** kPa
